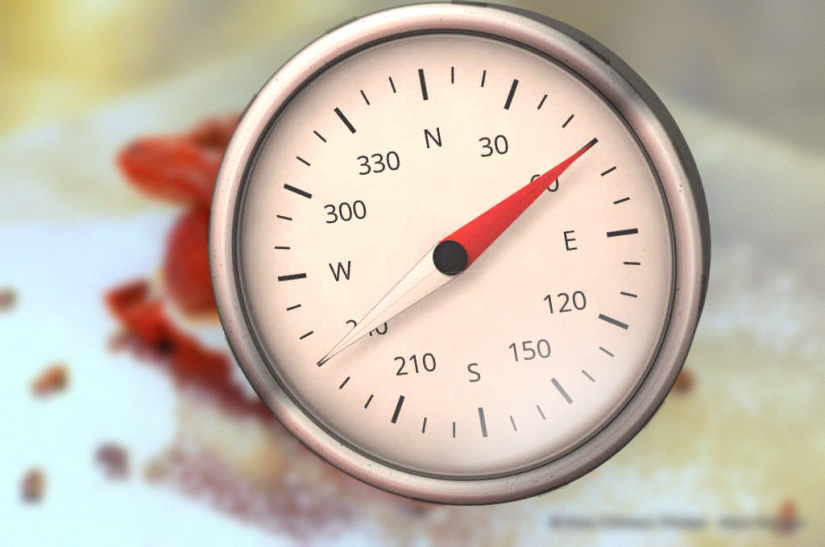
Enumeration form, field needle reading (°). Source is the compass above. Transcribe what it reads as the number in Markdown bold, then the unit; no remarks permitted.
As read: **60** °
